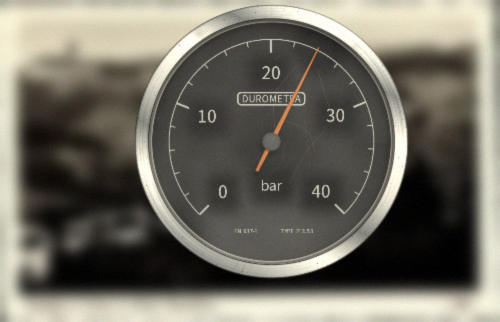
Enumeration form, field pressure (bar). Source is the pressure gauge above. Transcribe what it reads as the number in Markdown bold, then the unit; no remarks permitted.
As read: **24** bar
